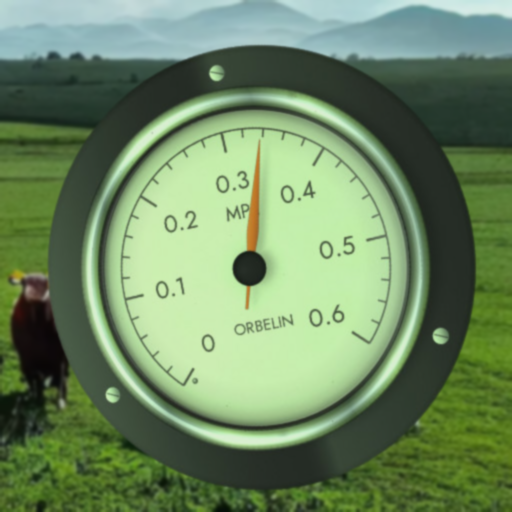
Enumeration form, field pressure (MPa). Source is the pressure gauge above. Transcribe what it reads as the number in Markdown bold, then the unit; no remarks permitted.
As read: **0.34** MPa
